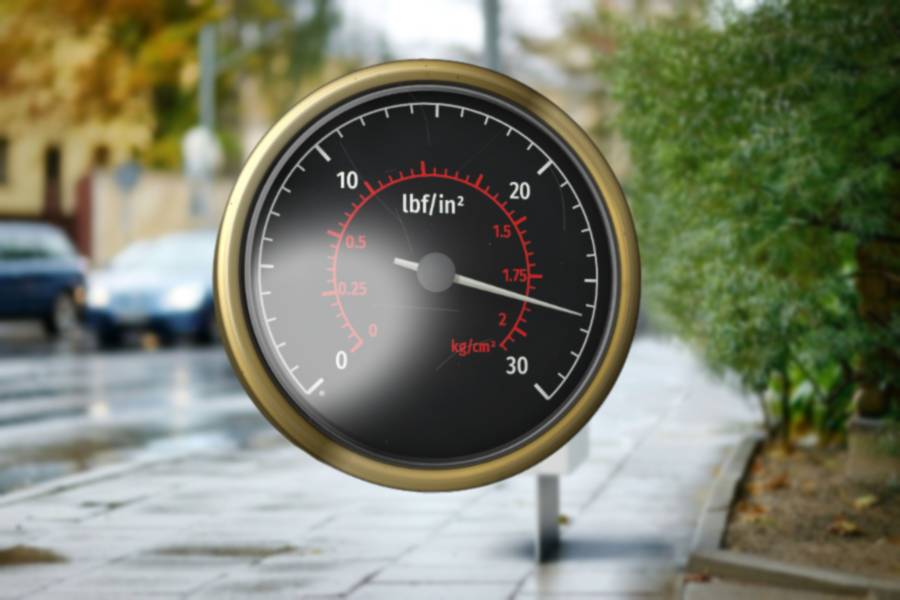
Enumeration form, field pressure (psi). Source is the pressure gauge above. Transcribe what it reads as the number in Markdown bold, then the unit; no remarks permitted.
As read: **26.5** psi
